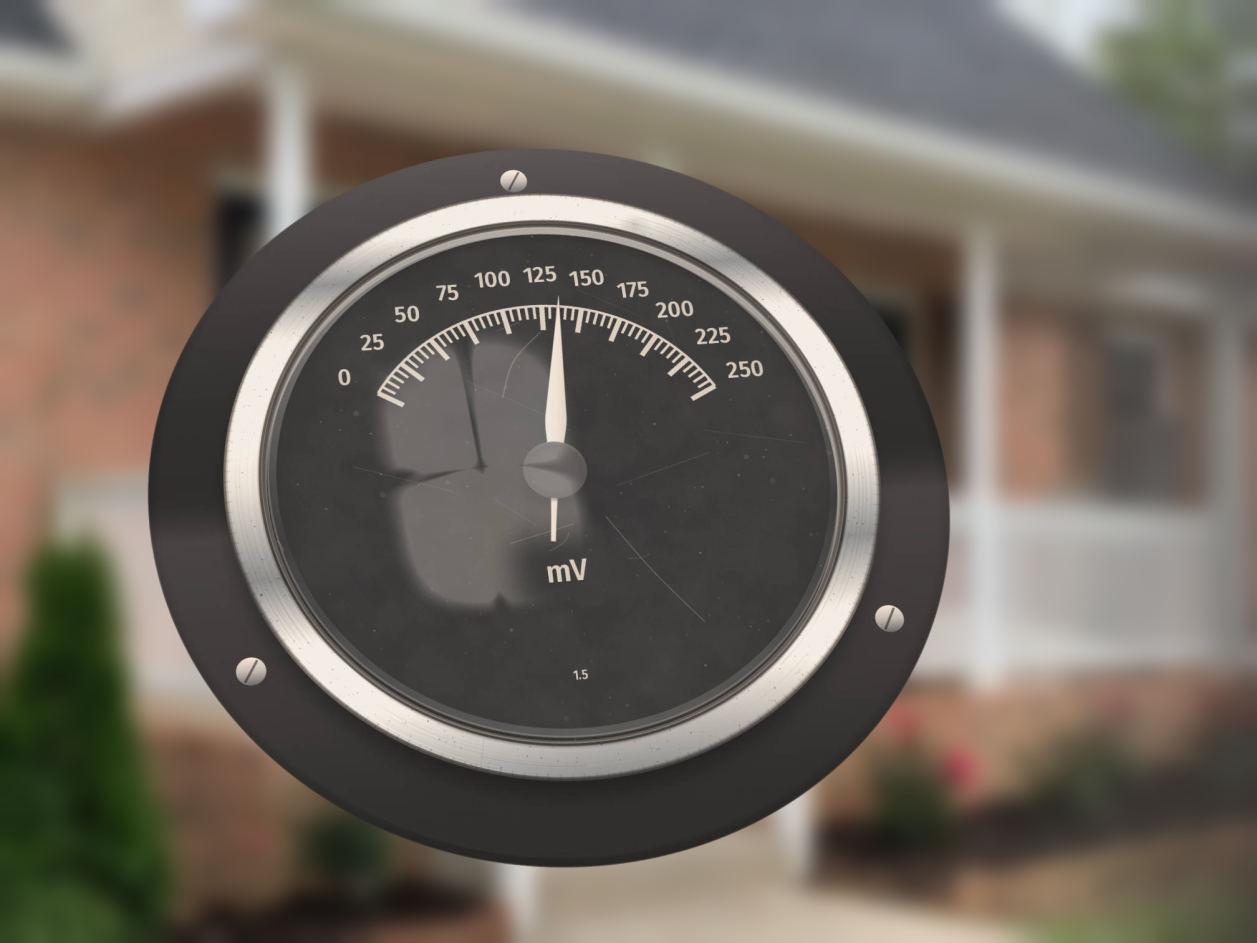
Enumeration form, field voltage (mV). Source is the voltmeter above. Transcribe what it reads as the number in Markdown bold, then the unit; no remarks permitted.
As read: **135** mV
